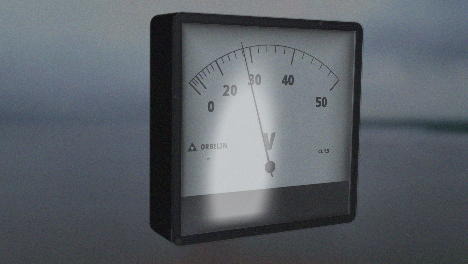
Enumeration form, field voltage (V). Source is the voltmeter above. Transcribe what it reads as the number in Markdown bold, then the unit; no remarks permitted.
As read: **28** V
